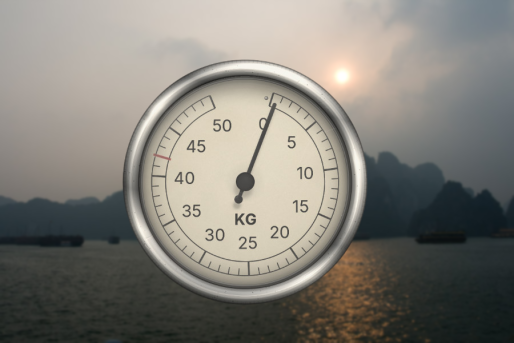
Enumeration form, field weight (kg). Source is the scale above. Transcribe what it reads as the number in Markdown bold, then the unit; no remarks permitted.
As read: **0.5** kg
